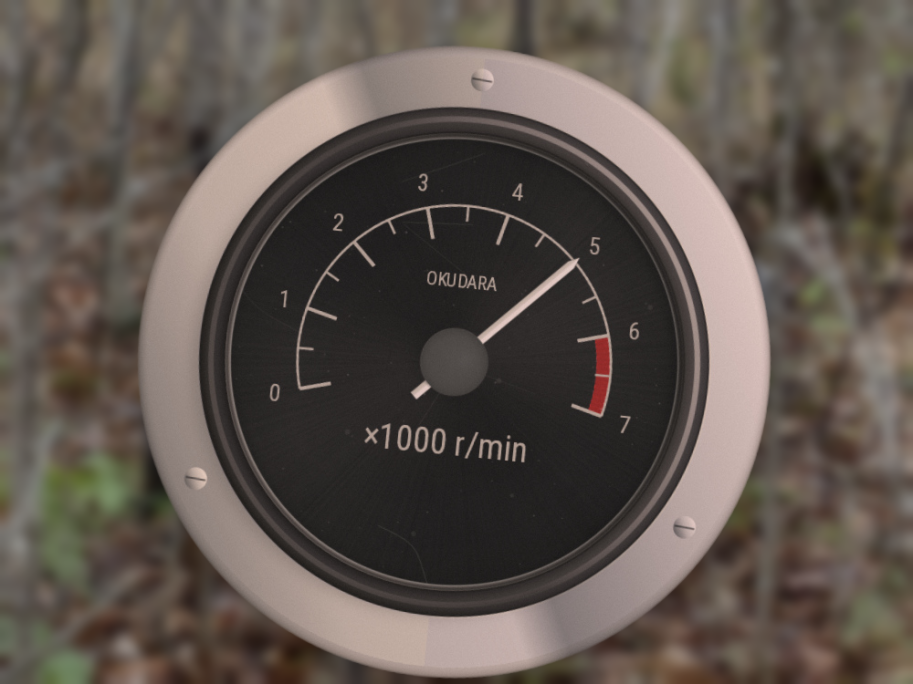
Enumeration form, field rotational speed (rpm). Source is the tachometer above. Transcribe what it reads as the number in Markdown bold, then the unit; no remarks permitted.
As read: **5000** rpm
